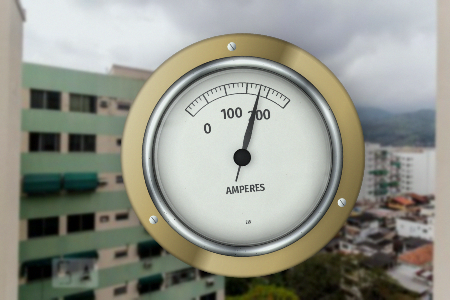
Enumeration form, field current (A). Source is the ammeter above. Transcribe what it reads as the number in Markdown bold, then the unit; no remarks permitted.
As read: **180** A
